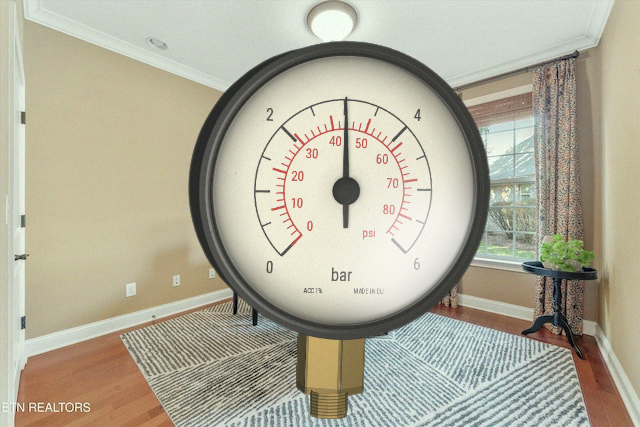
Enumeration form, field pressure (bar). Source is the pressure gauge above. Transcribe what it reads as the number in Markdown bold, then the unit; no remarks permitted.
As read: **3** bar
